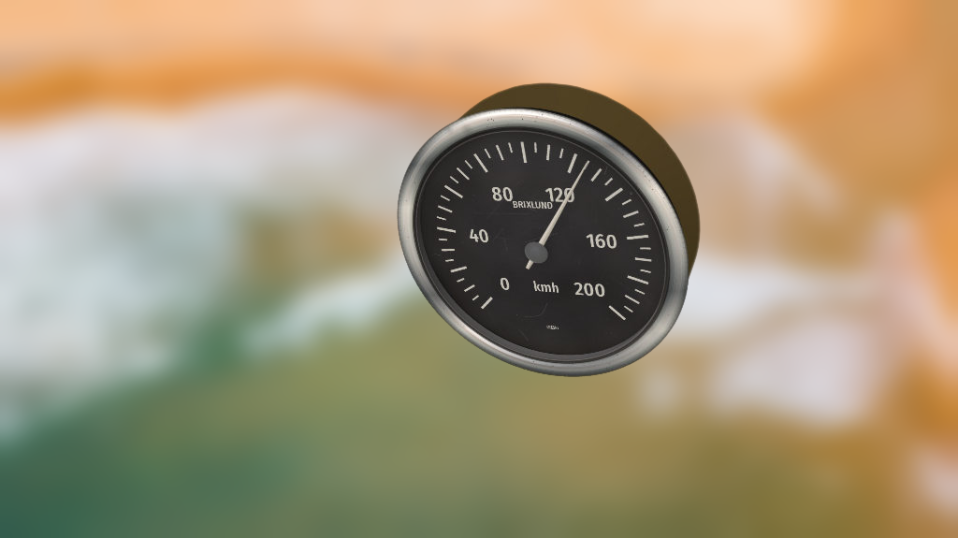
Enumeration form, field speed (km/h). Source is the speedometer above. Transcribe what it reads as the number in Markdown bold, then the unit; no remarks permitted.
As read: **125** km/h
